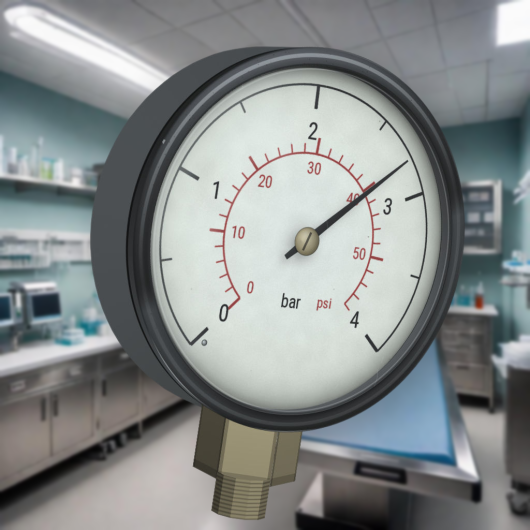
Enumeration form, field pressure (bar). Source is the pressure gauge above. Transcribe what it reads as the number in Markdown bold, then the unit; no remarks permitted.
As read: **2.75** bar
